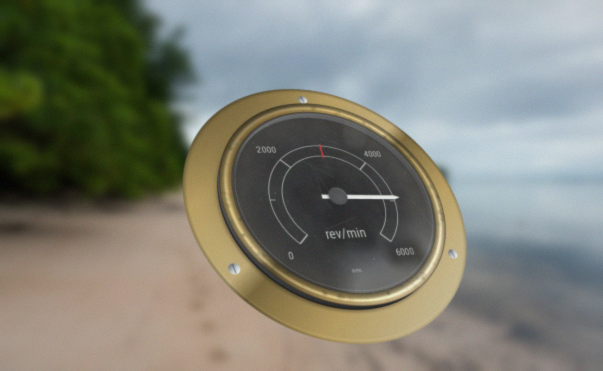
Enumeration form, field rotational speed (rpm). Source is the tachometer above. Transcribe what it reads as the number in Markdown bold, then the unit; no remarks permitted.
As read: **5000** rpm
